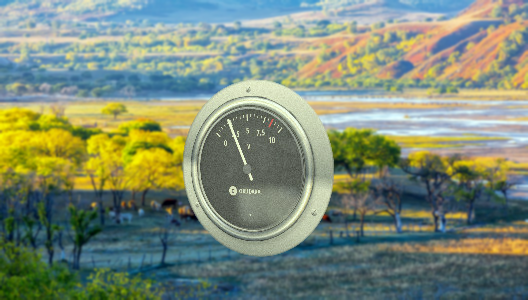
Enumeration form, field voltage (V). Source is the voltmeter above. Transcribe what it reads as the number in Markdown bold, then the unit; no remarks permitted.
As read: **2.5** V
